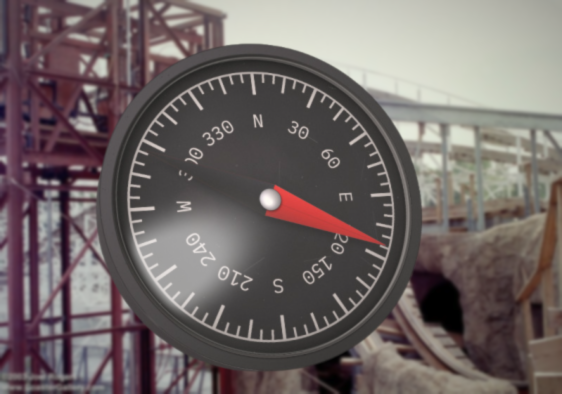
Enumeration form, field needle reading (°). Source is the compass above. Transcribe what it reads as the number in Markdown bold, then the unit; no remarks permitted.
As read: **115** °
